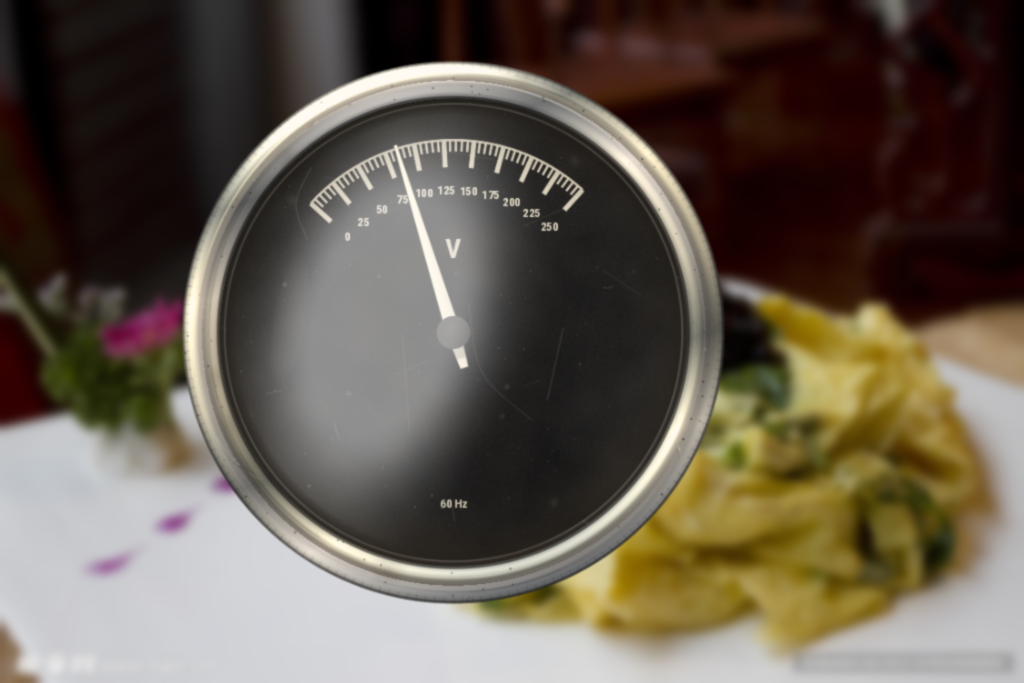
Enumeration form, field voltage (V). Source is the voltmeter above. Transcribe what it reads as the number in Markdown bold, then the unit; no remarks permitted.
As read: **85** V
